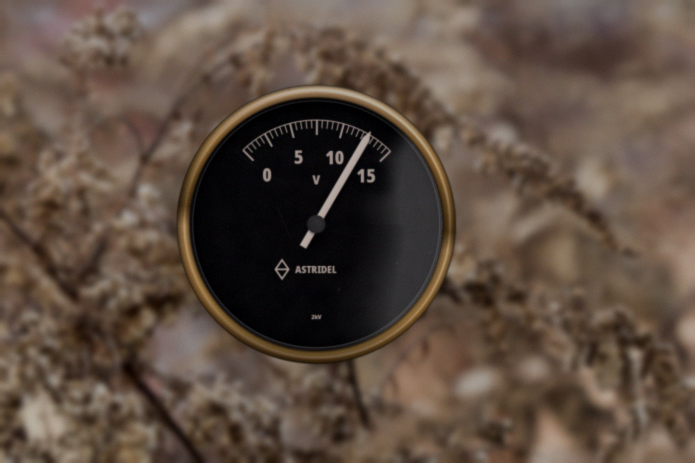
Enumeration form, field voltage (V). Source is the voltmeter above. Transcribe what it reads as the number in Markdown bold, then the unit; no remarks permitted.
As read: **12.5** V
